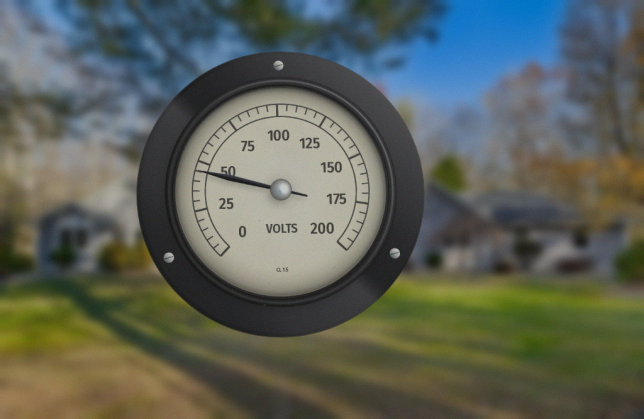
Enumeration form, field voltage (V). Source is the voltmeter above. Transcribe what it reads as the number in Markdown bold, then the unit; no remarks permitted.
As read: **45** V
